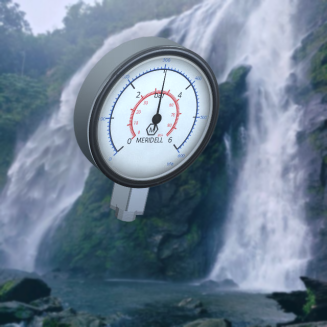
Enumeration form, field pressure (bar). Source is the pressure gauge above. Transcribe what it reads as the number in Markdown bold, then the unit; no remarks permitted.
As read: **3** bar
